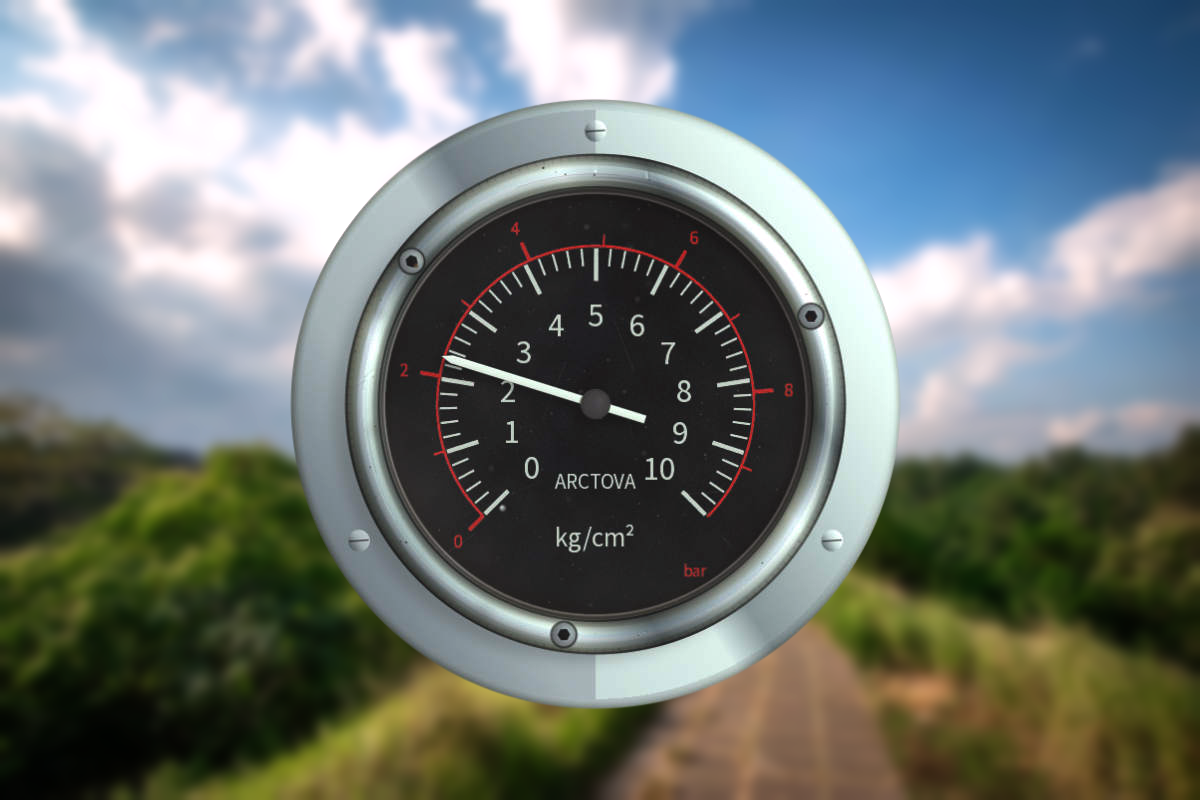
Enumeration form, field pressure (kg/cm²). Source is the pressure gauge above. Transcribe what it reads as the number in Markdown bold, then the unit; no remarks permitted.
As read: **2.3** kg/cm²
